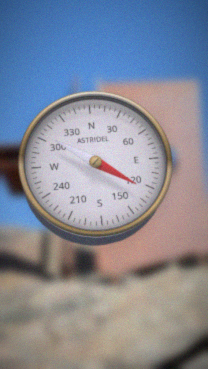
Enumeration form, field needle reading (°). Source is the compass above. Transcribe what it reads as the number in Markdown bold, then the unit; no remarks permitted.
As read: **125** °
